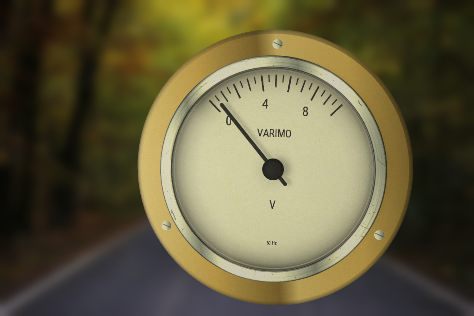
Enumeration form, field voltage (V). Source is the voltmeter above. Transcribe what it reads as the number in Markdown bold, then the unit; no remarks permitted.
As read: **0.5** V
